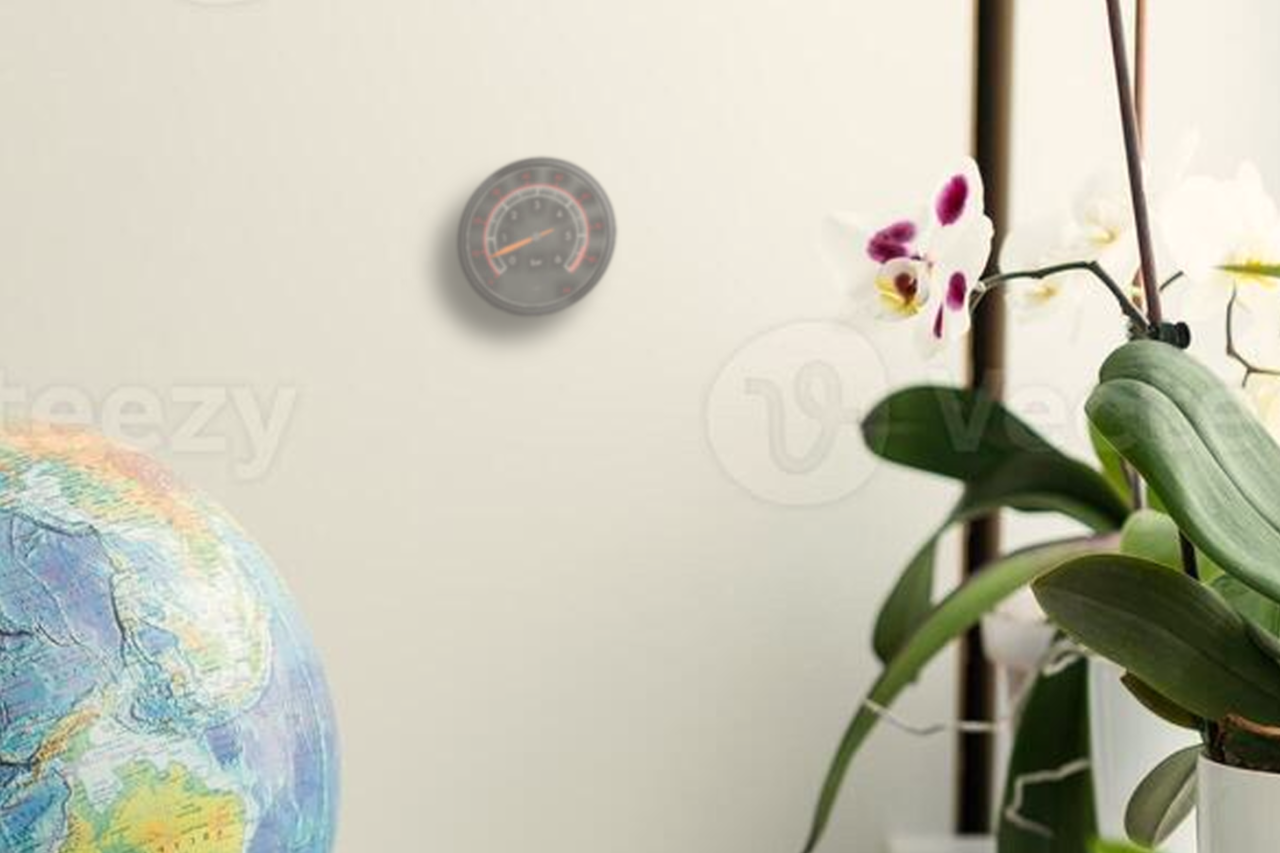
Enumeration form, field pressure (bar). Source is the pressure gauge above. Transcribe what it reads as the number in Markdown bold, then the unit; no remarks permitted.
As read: **0.5** bar
